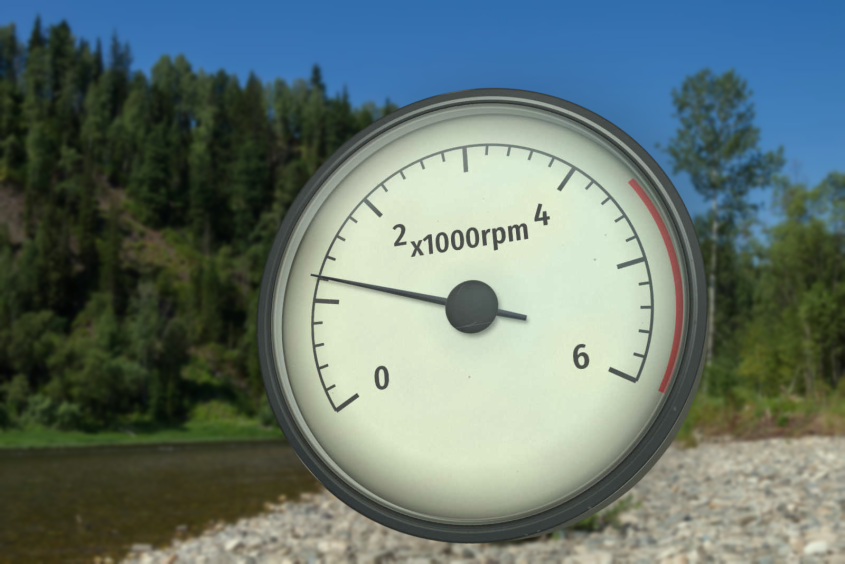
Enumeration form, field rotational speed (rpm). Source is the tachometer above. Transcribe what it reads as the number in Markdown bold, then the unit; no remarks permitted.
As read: **1200** rpm
